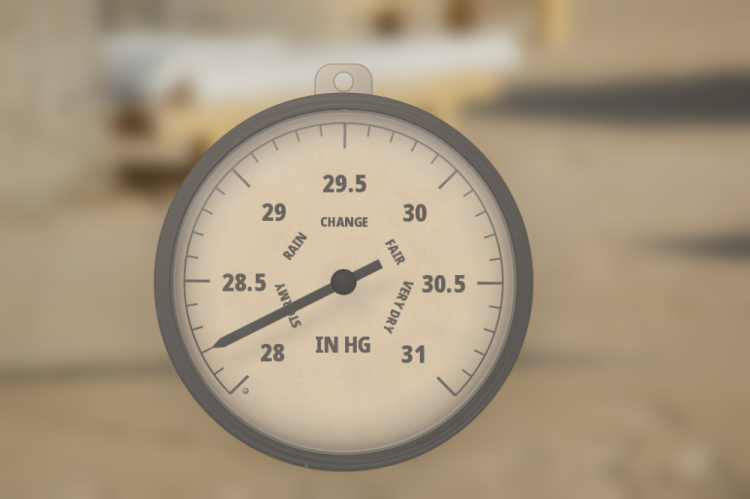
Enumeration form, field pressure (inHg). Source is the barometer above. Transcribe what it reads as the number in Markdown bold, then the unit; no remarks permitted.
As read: **28.2** inHg
